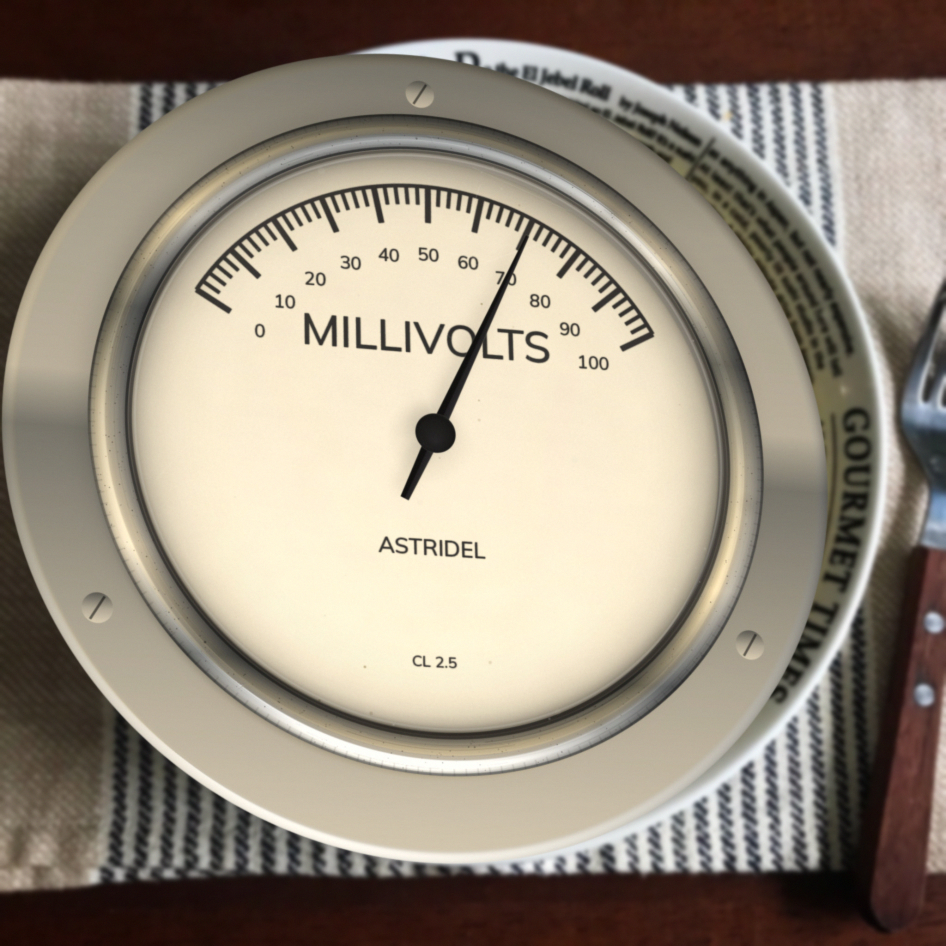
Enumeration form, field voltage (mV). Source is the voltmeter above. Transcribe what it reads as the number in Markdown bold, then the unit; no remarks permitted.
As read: **70** mV
